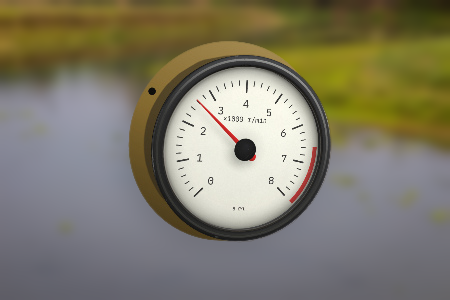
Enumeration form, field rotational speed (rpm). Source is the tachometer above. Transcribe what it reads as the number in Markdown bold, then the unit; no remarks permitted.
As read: **2600** rpm
